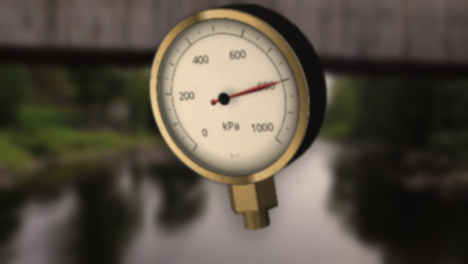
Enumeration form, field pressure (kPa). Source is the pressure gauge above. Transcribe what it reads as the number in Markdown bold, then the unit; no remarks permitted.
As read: **800** kPa
